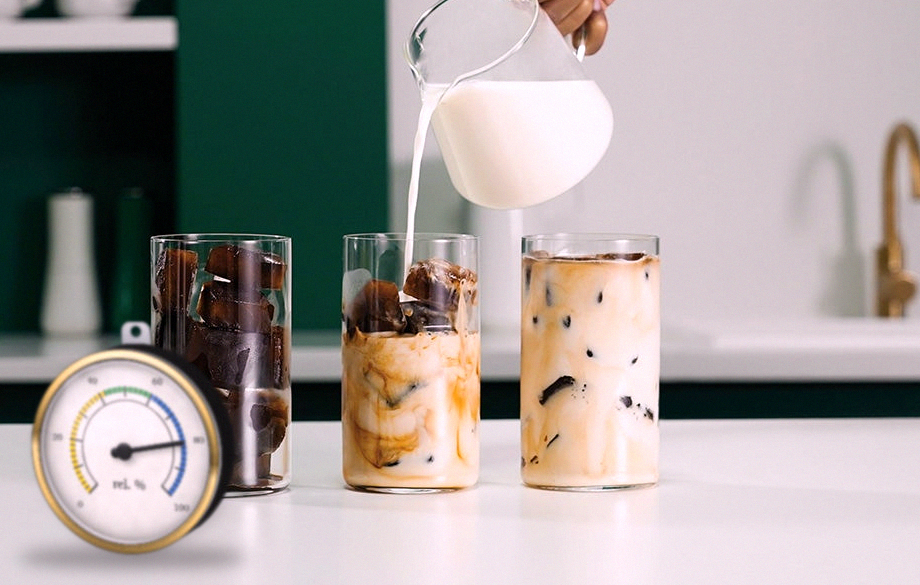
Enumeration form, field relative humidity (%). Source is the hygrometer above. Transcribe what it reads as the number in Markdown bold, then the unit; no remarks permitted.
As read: **80** %
